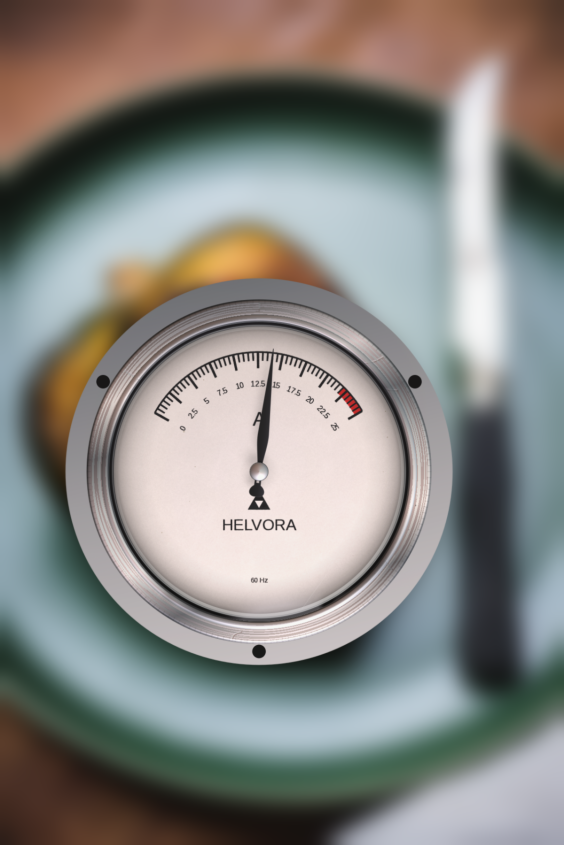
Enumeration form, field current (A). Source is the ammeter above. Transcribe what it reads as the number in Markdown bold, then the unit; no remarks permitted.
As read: **14** A
